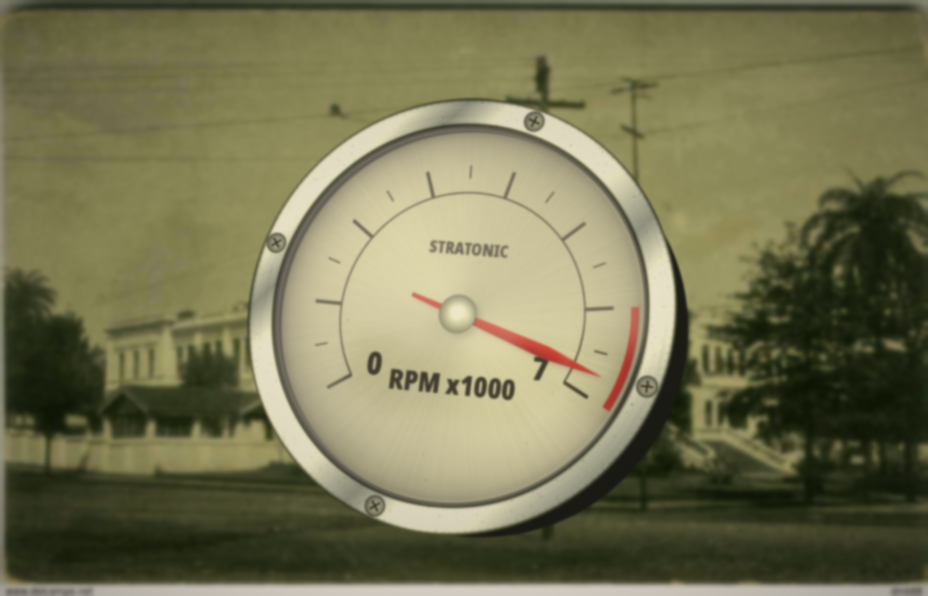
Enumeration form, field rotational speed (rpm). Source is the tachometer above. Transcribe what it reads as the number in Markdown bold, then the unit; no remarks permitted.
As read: **6750** rpm
